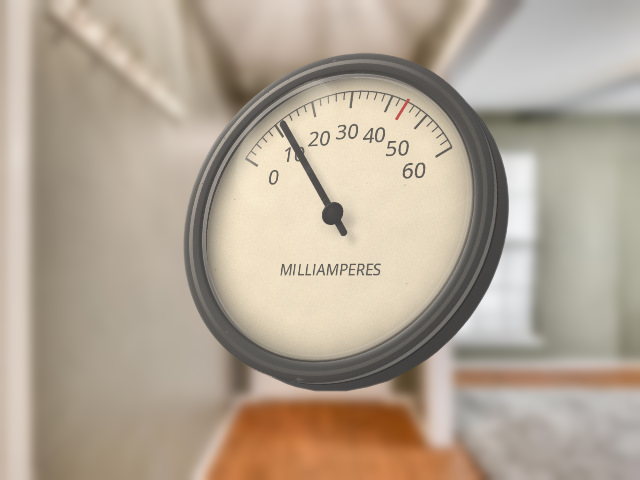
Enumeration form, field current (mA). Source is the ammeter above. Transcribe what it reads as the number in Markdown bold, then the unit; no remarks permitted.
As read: **12** mA
